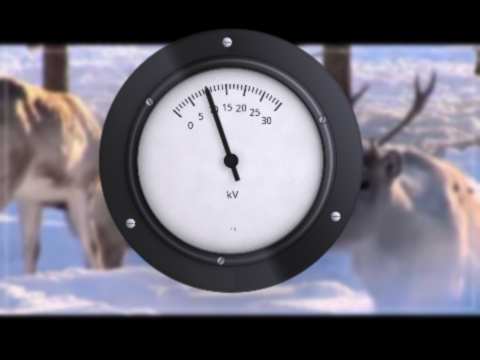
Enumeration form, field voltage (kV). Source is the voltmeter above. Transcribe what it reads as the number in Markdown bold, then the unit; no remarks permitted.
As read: **10** kV
